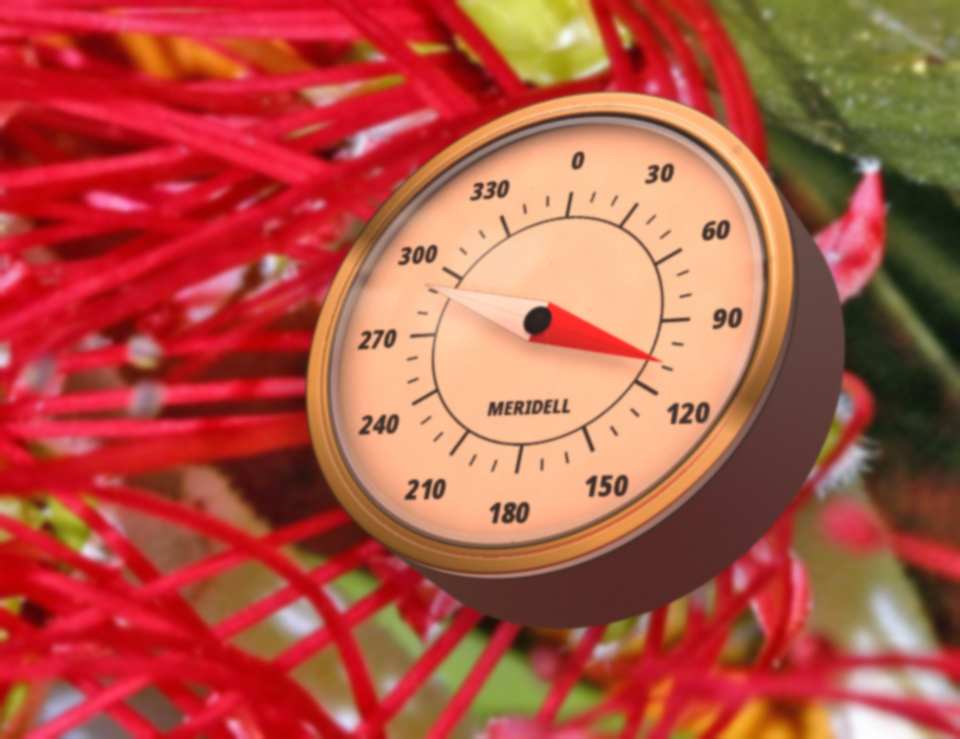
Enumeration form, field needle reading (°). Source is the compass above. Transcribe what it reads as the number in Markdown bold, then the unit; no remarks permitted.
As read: **110** °
